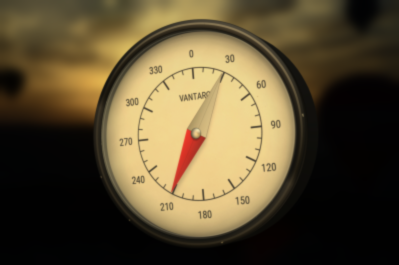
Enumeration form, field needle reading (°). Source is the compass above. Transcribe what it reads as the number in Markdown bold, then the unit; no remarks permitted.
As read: **210** °
